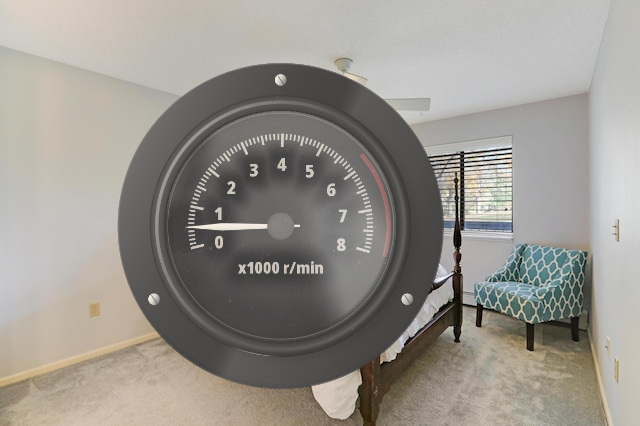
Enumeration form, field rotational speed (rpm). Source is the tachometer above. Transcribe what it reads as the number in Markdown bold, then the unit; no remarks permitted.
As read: **500** rpm
